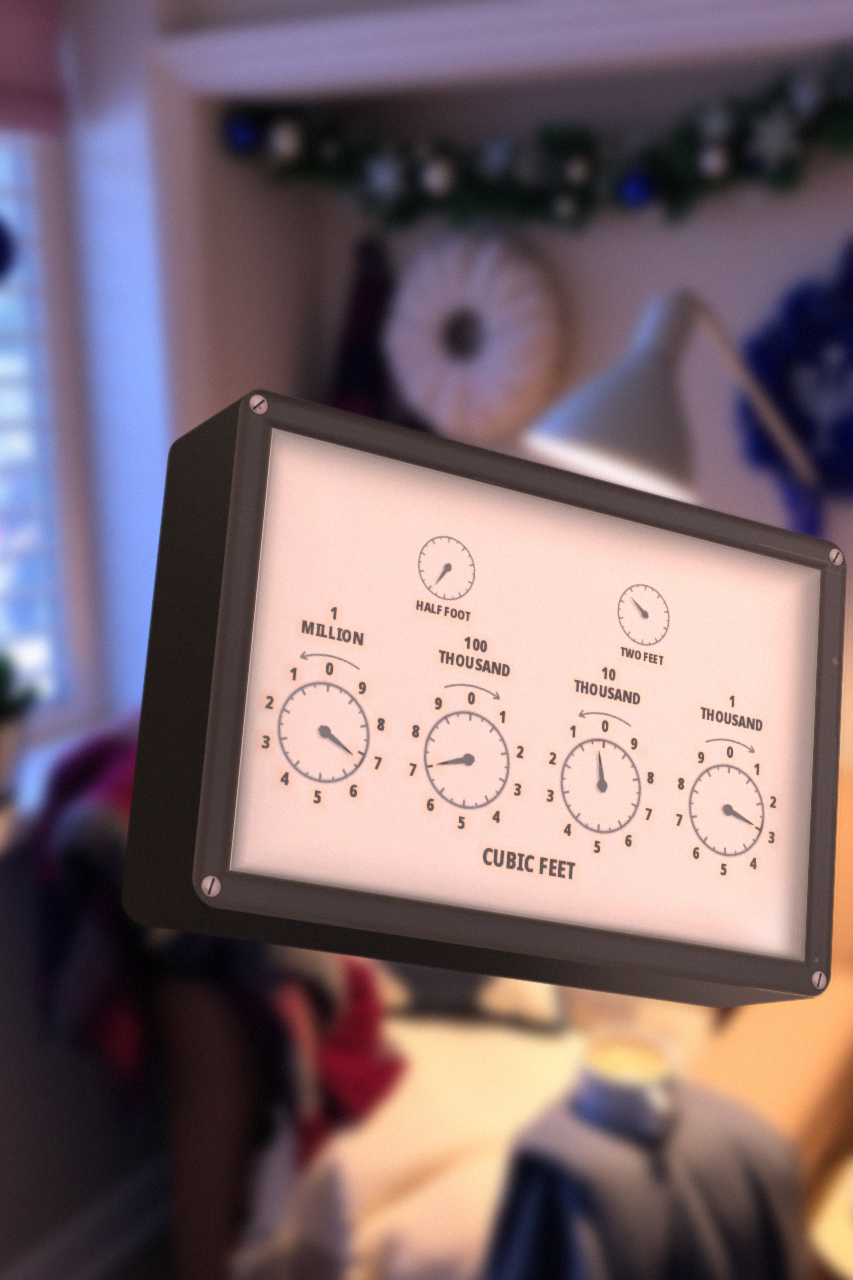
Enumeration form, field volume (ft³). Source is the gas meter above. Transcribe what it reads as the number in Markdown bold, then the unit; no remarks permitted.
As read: **670300** ft³
